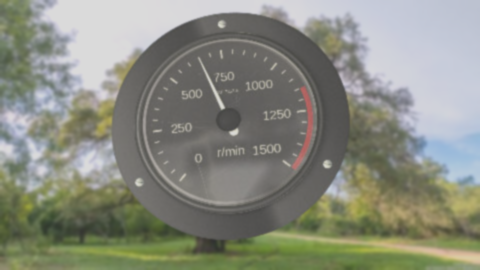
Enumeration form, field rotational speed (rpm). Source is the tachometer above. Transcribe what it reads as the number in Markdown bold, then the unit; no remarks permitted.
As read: **650** rpm
